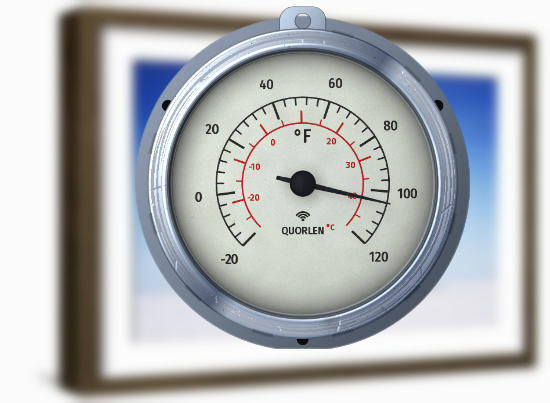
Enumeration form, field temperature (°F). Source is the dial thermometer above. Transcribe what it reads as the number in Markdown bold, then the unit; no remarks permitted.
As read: **104** °F
